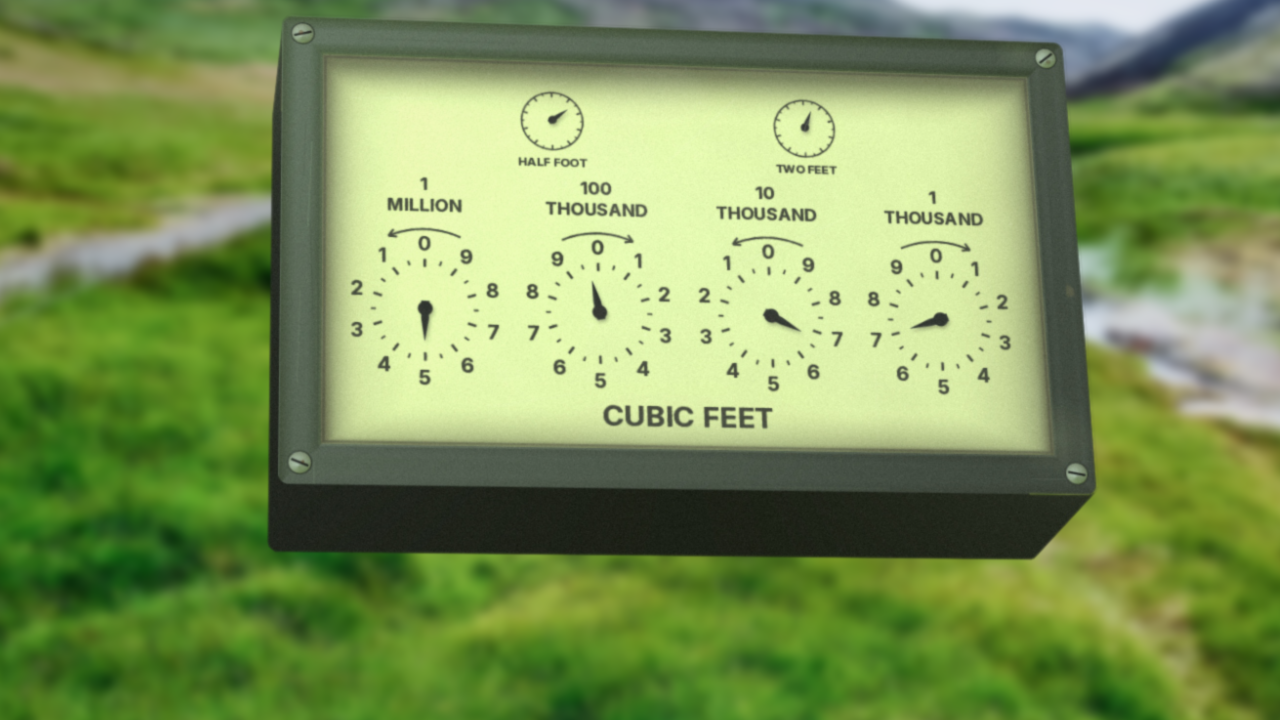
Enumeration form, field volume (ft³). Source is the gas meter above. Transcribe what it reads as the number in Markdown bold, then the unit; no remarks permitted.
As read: **496700** ft³
